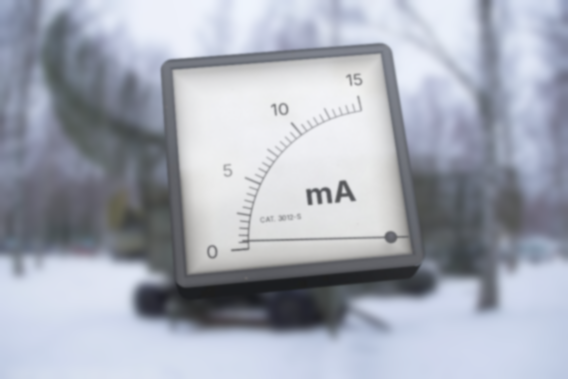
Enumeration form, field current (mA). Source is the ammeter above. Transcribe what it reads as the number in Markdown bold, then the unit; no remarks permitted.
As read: **0.5** mA
